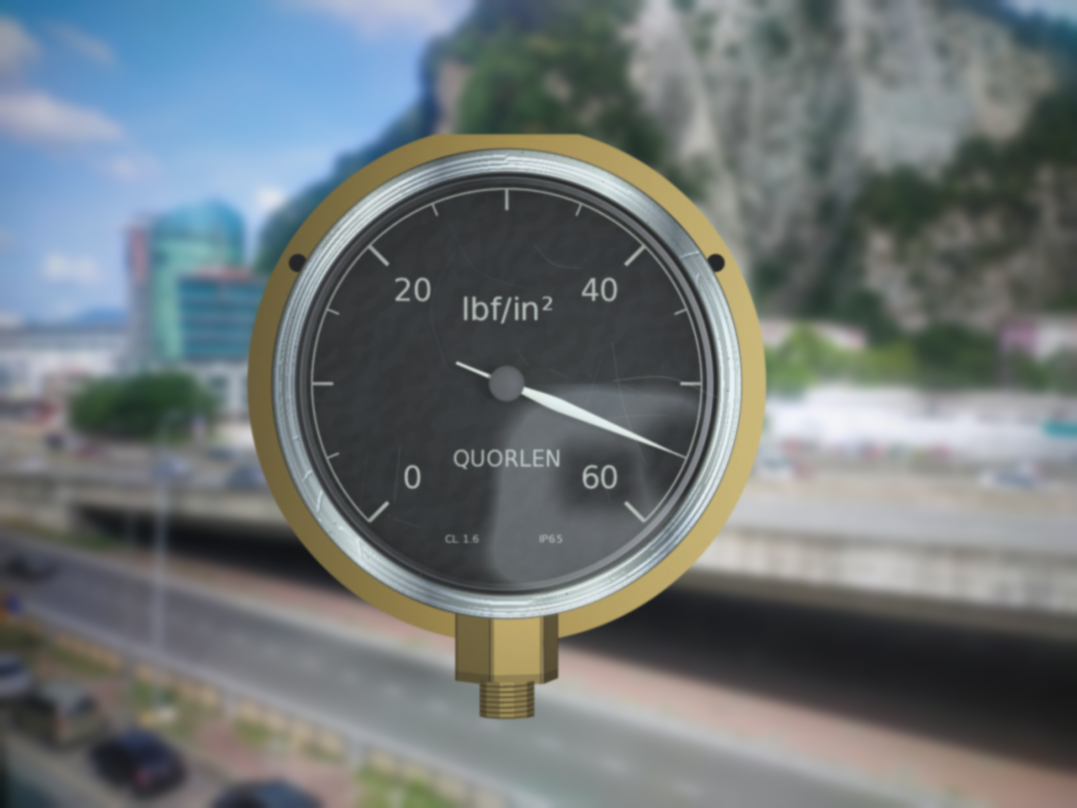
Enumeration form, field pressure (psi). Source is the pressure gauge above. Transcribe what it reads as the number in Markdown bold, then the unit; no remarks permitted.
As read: **55** psi
